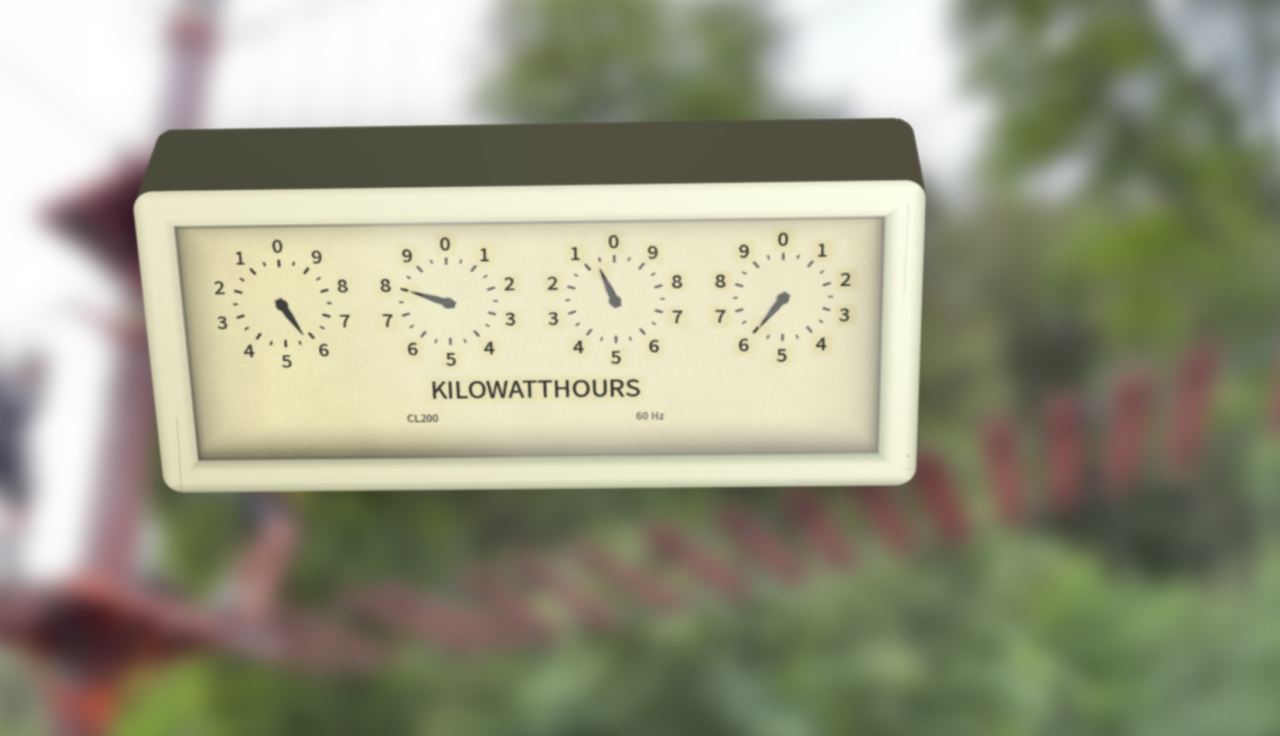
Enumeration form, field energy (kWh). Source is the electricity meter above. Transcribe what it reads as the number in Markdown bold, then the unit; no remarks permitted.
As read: **5806** kWh
